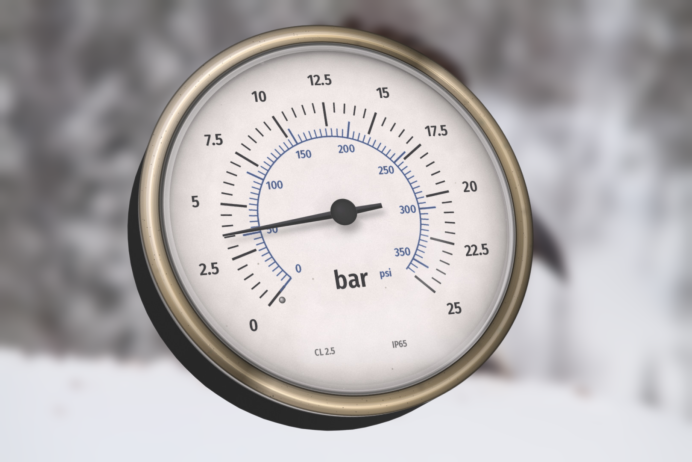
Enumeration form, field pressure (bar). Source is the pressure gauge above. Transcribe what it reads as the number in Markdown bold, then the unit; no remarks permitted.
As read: **3.5** bar
